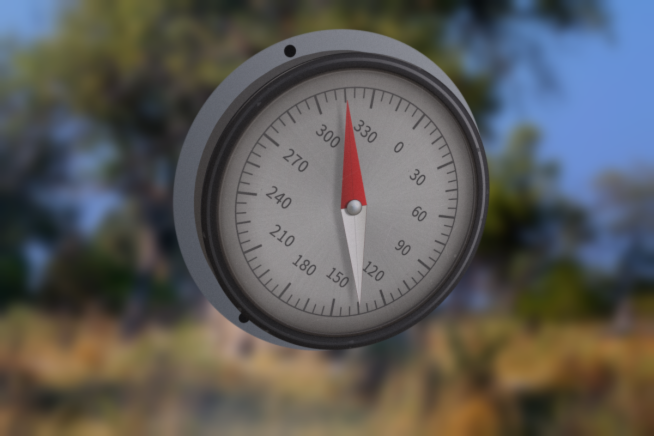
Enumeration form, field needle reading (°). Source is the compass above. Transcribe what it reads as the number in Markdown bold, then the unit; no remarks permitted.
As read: **315** °
